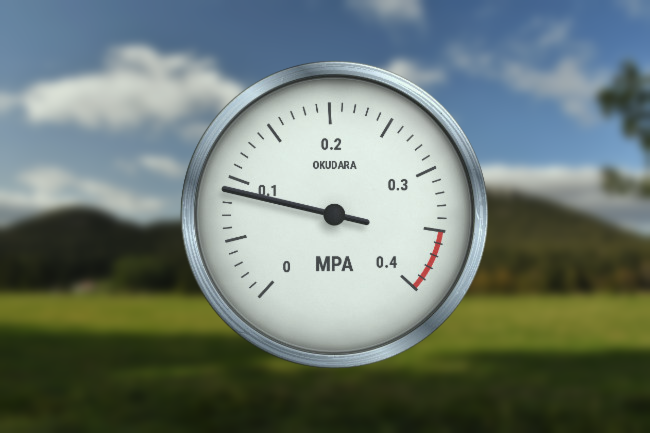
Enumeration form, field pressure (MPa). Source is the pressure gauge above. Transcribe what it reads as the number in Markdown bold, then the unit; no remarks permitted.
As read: **0.09** MPa
